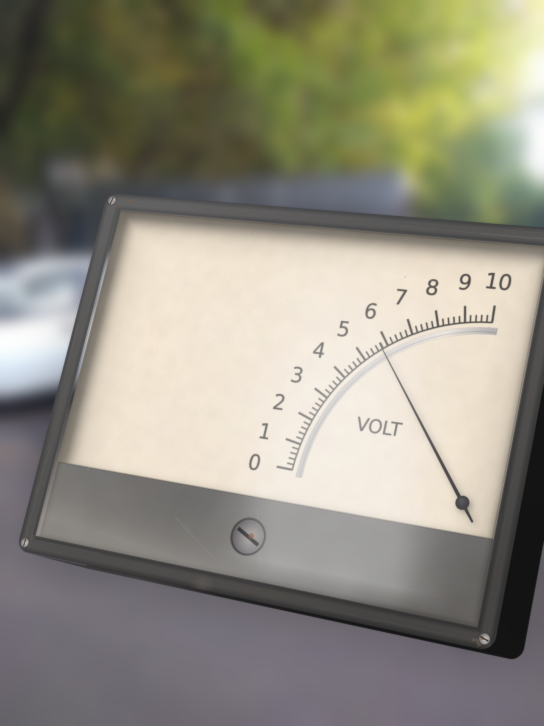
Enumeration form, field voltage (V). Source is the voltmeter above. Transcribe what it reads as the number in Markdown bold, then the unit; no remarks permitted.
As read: **5.8** V
